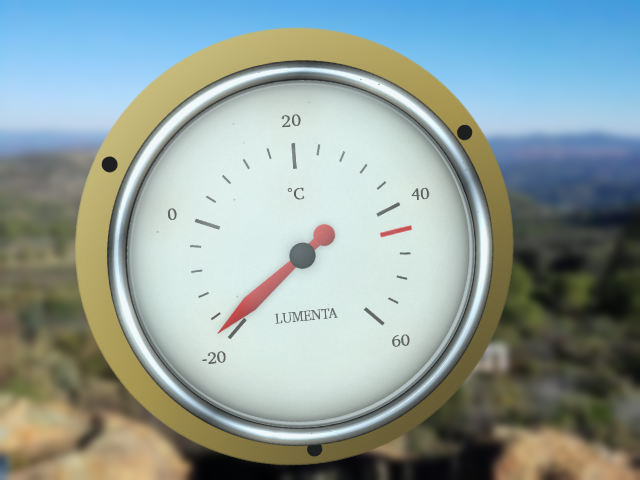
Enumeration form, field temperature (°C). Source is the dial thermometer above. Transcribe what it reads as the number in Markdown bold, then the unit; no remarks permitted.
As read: **-18** °C
